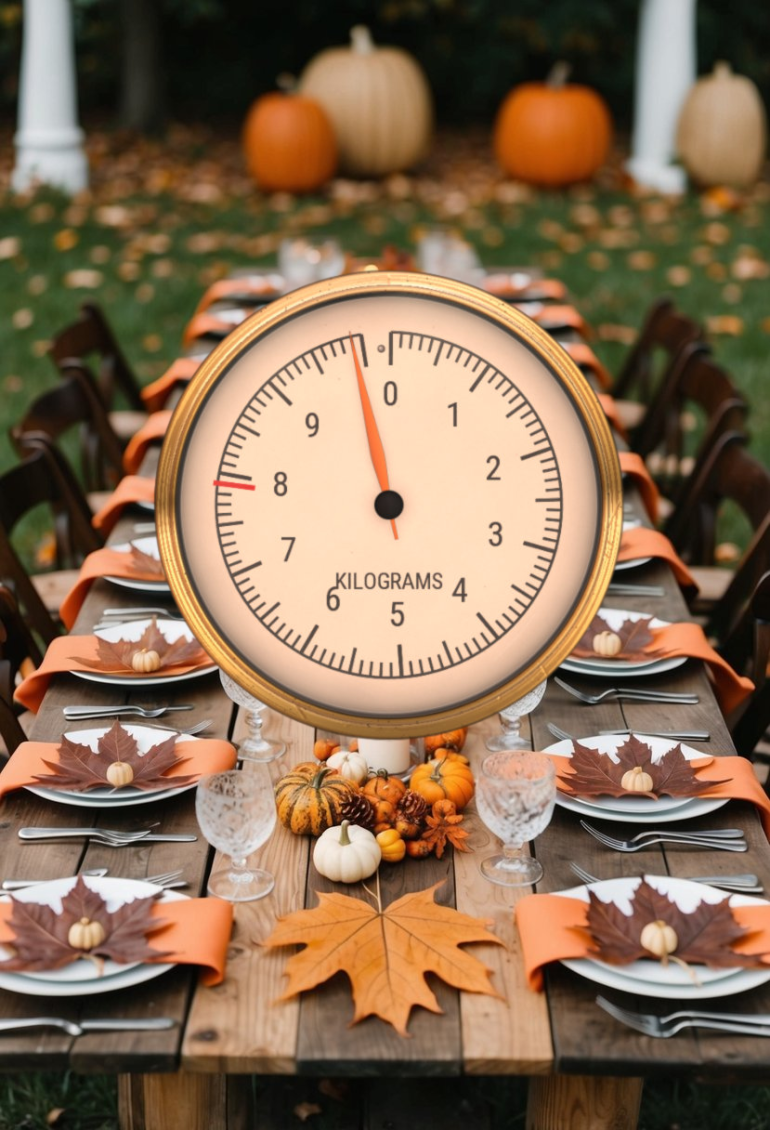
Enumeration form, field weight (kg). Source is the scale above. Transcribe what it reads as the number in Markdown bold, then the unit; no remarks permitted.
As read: **9.9** kg
